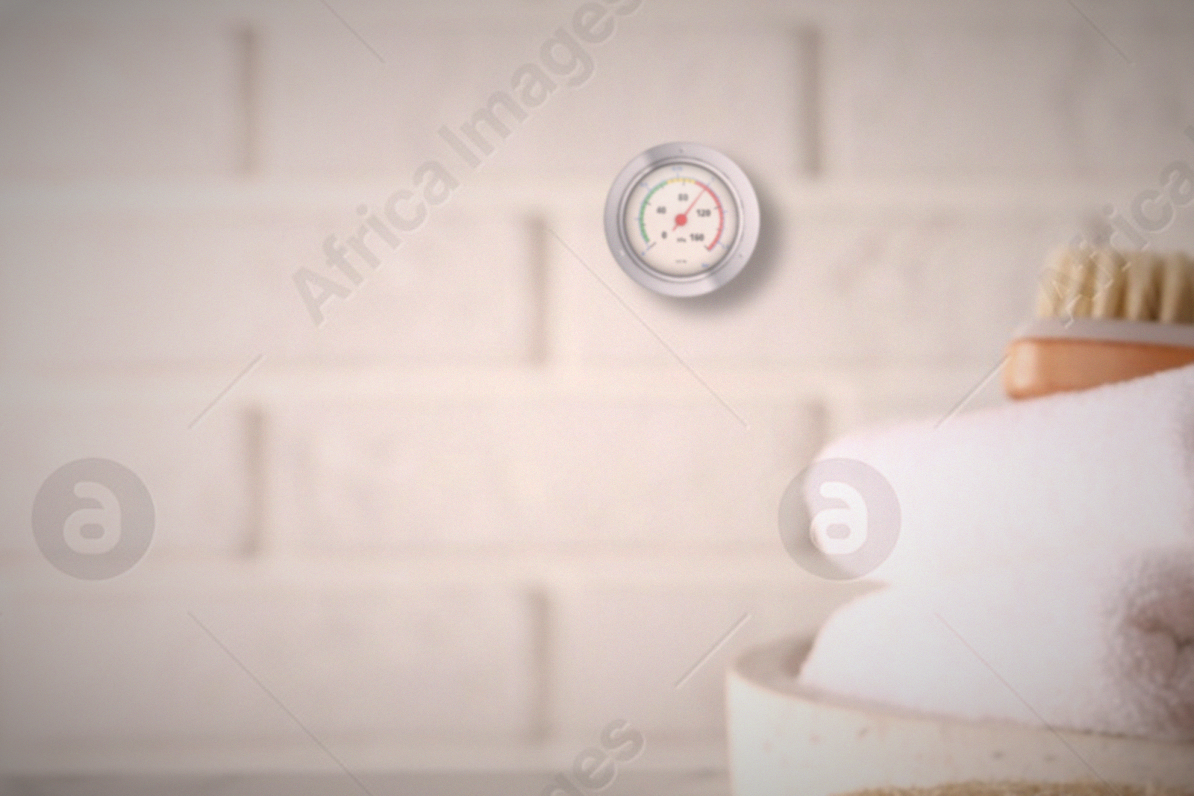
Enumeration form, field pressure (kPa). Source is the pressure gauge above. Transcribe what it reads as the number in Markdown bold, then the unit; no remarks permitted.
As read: **100** kPa
